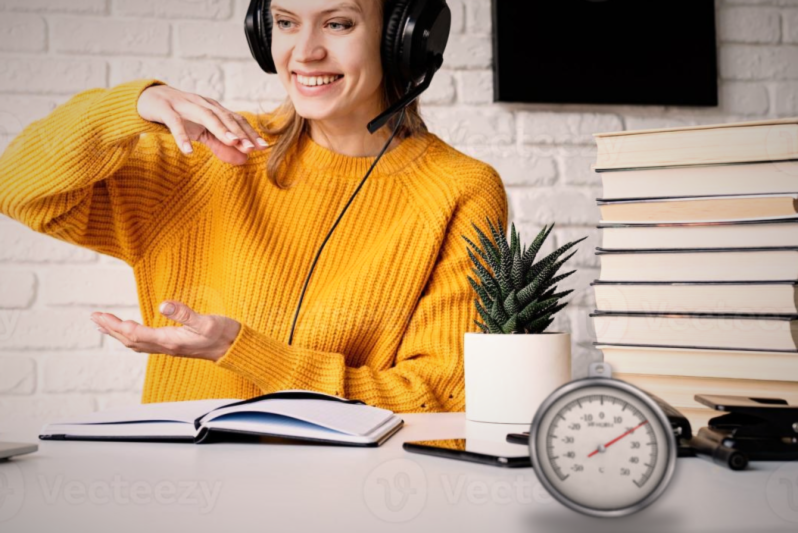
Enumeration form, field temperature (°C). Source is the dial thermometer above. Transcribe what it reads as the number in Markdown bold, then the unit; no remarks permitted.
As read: **20** °C
